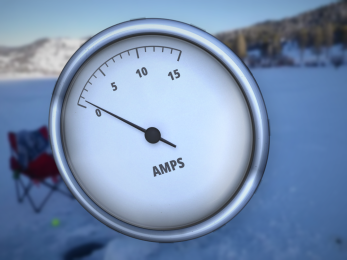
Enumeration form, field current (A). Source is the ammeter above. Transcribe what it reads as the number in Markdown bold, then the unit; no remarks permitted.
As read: **1** A
